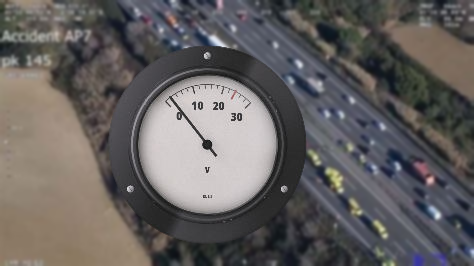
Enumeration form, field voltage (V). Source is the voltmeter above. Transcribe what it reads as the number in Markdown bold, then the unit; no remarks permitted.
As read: **2** V
